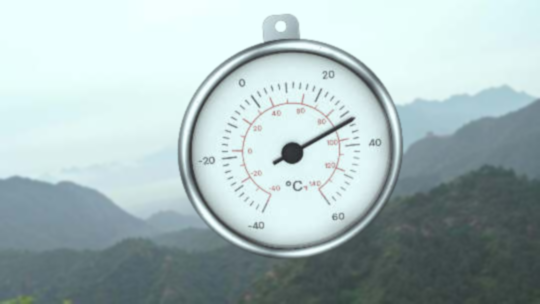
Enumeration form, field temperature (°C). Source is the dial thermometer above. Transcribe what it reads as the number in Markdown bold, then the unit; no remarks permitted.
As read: **32** °C
